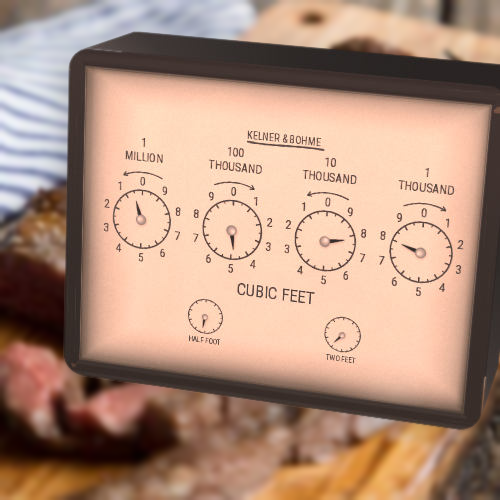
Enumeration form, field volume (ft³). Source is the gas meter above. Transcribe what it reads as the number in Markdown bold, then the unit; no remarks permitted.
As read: **47800** ft³
